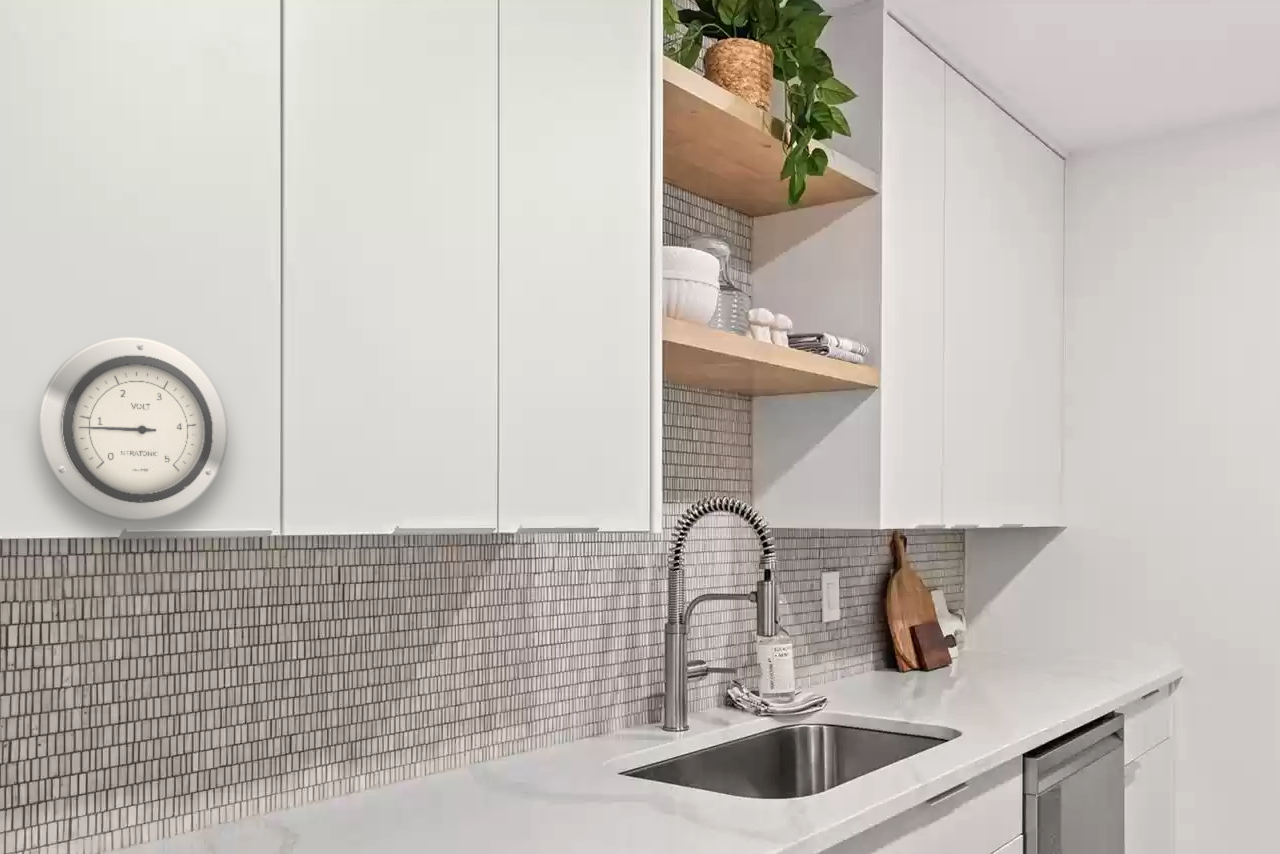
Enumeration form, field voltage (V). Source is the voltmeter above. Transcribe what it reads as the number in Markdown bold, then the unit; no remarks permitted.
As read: **0.8** V
